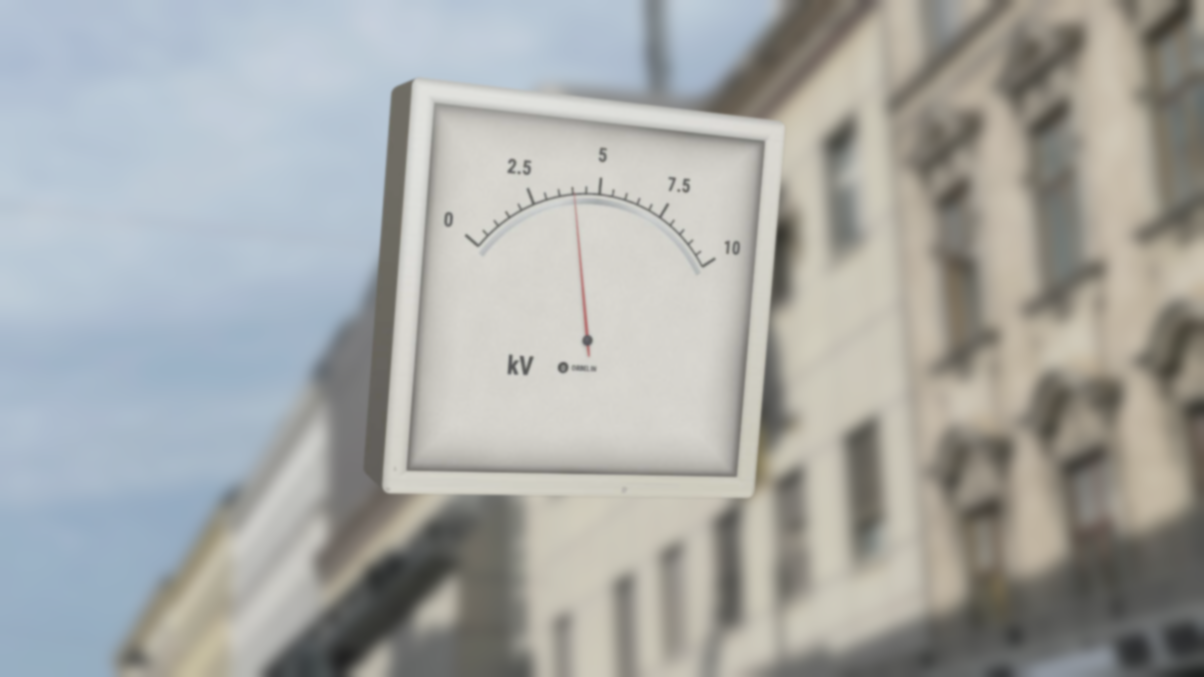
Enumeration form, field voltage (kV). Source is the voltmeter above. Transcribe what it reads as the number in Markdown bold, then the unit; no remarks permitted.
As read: **4** kV
